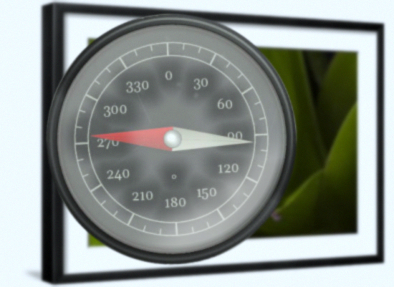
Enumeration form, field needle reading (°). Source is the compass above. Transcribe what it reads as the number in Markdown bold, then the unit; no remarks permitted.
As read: **275** °
